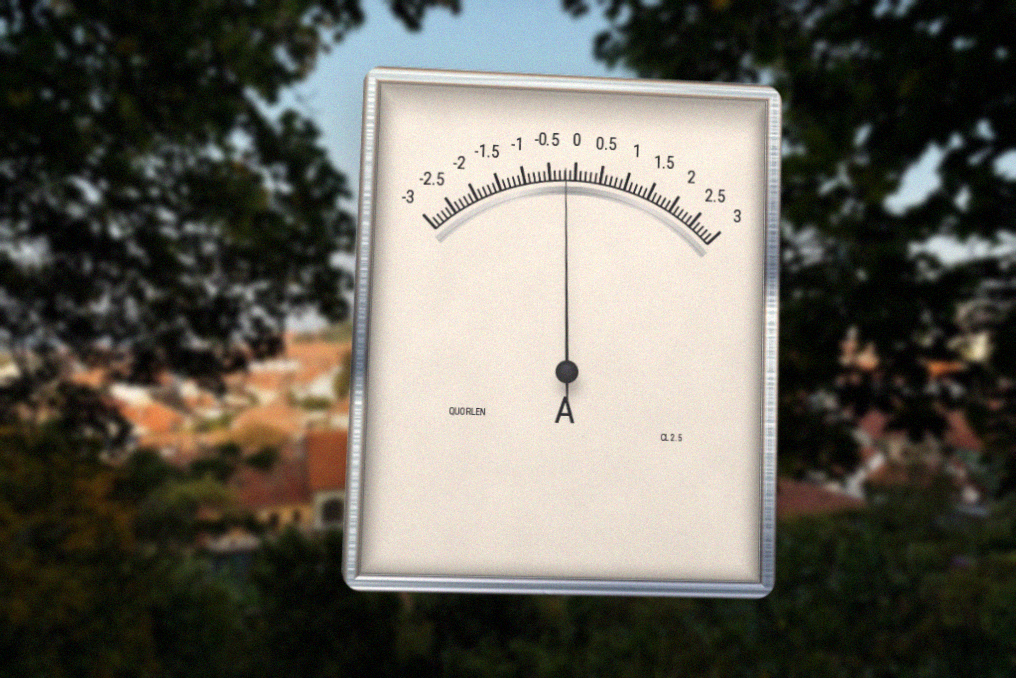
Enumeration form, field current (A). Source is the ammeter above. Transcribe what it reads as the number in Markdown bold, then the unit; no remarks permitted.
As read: **-0.2** A
